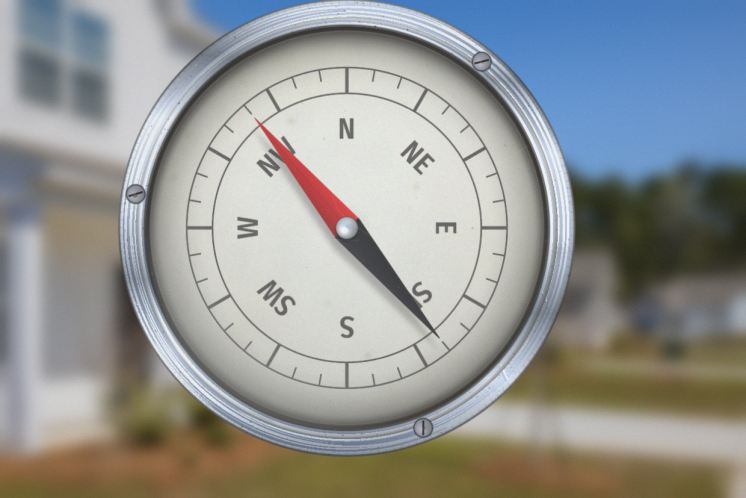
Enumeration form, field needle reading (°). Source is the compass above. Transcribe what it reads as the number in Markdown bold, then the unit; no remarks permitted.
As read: **320** °
